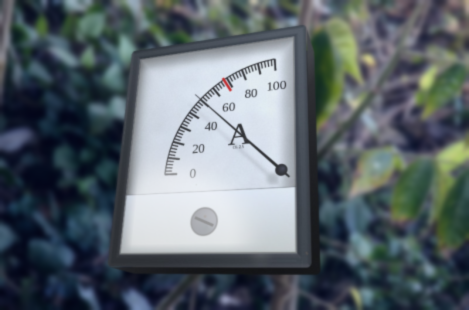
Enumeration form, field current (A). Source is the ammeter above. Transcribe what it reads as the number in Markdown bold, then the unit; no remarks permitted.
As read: **50** A
